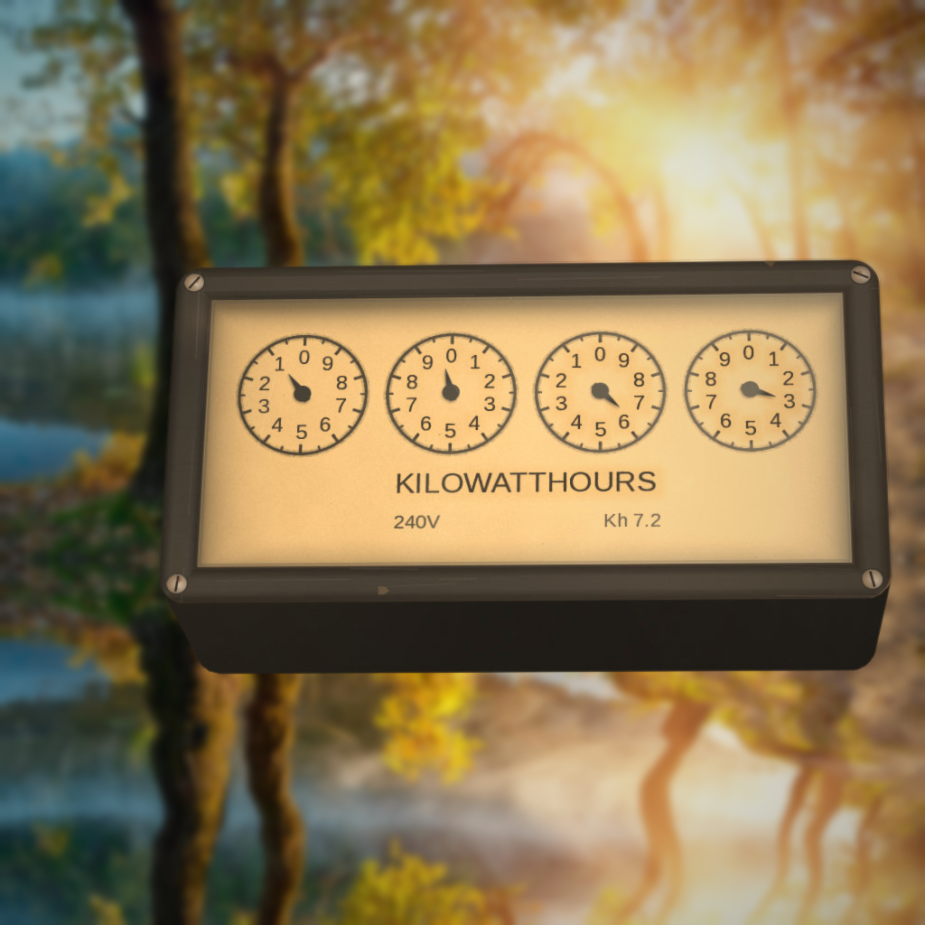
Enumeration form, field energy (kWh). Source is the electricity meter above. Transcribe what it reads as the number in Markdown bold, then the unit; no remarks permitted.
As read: **963** kWh
